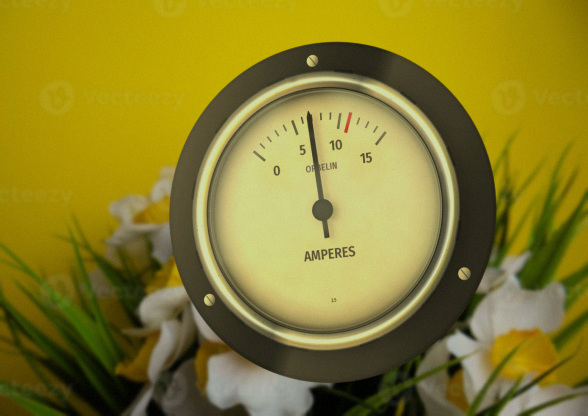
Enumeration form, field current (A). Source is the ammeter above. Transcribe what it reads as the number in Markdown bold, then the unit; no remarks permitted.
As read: **7** A
